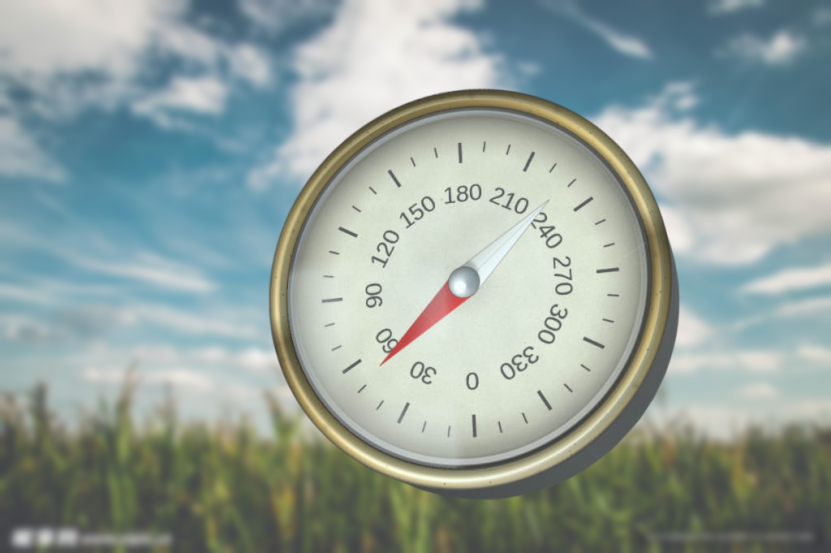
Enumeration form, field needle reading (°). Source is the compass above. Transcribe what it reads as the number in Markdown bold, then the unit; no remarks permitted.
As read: **50** °
